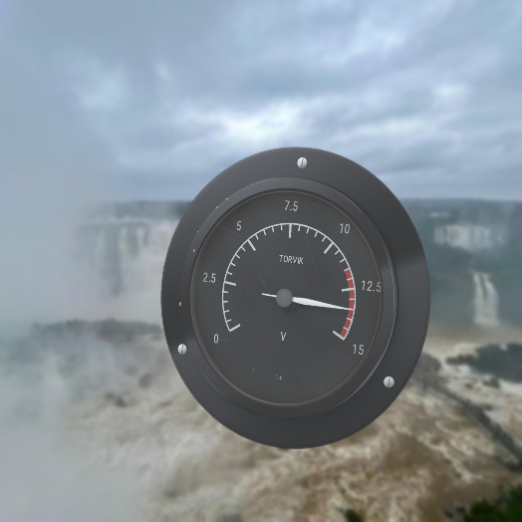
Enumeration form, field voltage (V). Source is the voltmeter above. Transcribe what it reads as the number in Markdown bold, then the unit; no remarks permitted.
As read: **13.5** V
